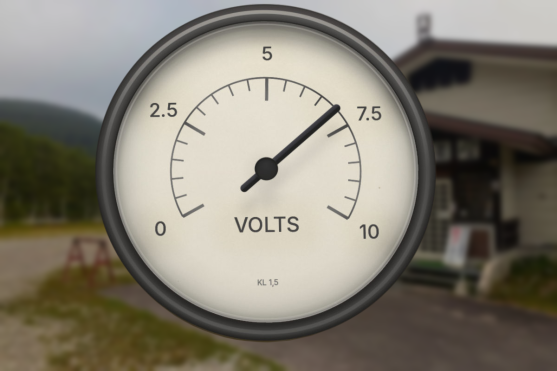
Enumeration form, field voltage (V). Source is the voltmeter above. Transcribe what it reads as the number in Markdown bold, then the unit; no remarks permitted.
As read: **7** V
